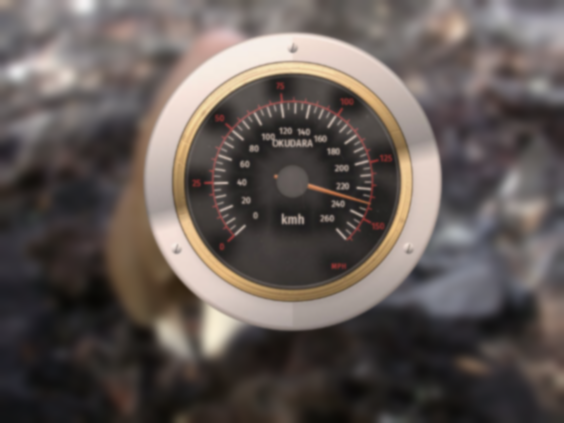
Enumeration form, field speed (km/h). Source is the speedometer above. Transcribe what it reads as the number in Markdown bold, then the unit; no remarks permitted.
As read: **230** km/h
